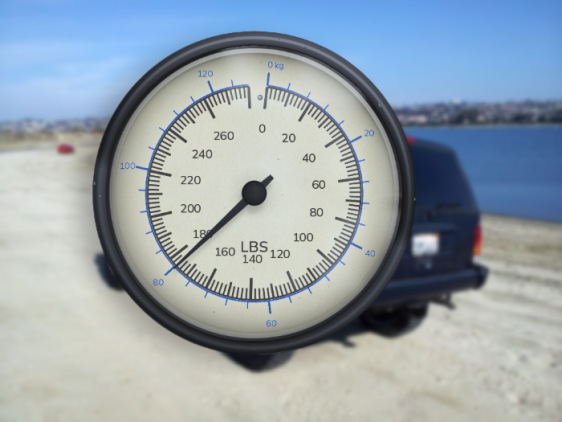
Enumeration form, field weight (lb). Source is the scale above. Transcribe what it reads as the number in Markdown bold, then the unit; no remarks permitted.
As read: **176** lb
